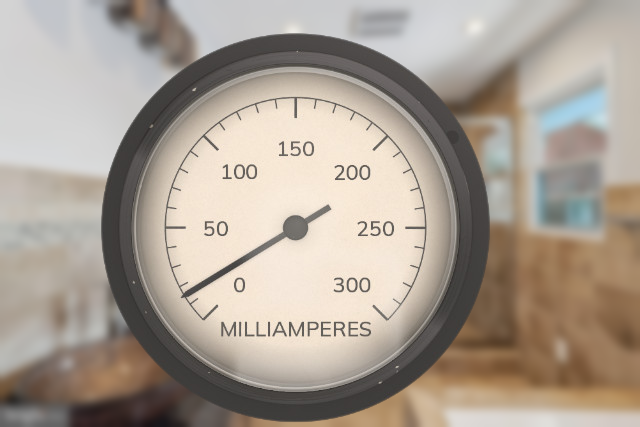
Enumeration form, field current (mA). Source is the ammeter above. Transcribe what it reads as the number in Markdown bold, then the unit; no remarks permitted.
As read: **15** mA
